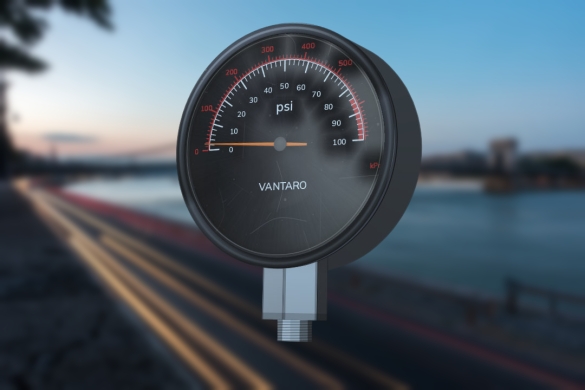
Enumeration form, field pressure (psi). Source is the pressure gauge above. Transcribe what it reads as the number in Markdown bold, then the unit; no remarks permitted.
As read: **2** psi
